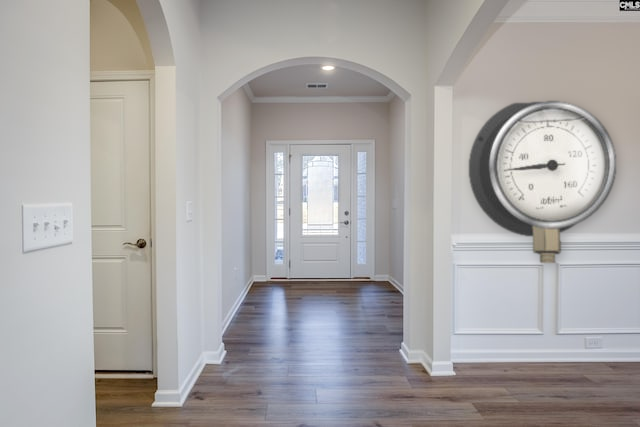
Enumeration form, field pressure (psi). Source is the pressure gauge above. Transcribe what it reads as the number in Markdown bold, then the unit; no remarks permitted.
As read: **25** psi
